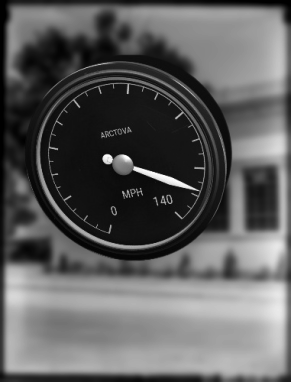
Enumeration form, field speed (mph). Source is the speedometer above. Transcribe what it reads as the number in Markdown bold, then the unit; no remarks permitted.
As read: **127.5** mph
